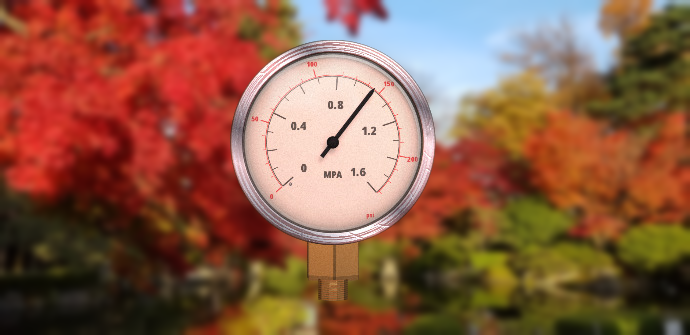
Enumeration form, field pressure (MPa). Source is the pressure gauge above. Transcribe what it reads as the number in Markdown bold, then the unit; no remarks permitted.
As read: **1** MPa
